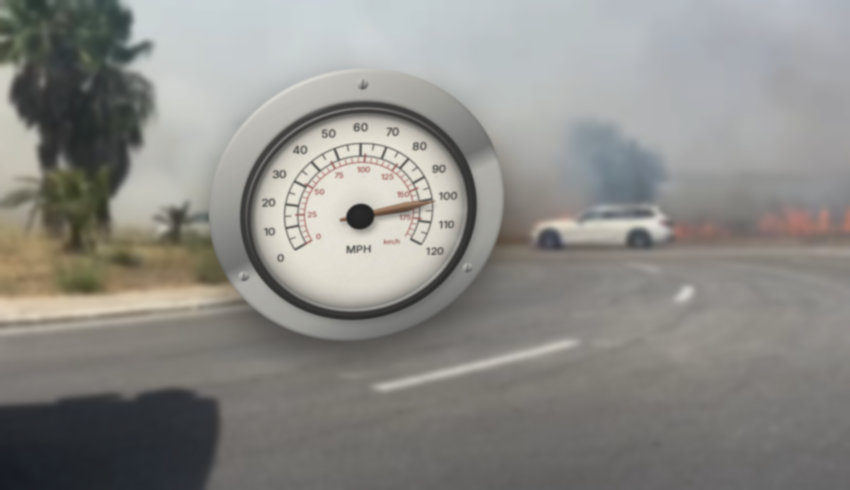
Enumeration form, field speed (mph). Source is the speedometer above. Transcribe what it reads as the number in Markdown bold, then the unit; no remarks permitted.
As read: **100** mph
